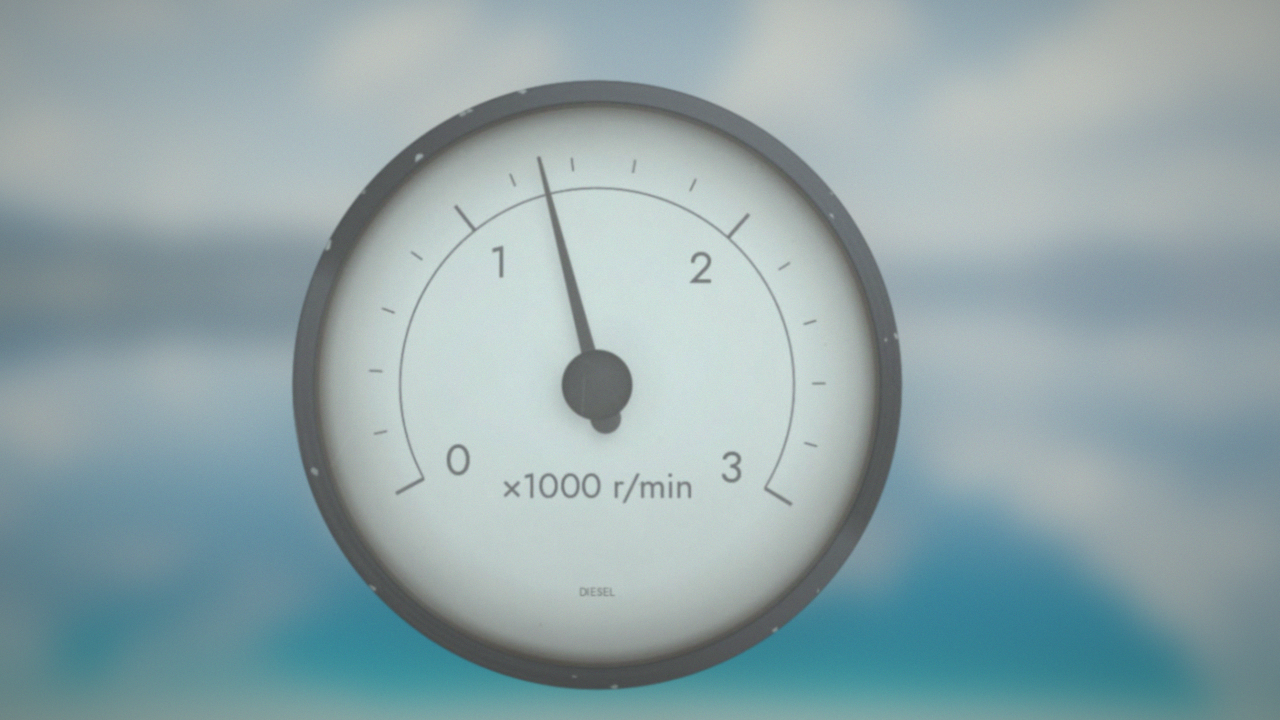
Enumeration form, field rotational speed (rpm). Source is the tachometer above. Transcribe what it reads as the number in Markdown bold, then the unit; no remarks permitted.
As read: **1300** rpm
